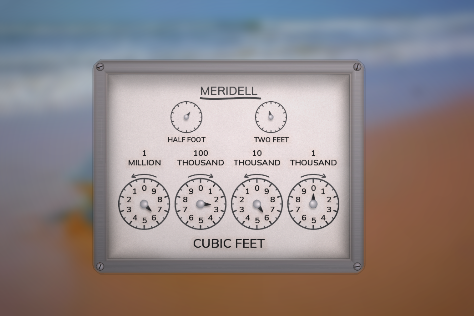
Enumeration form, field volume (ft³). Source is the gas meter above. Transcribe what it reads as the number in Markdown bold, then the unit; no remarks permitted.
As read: **626000** ft³
